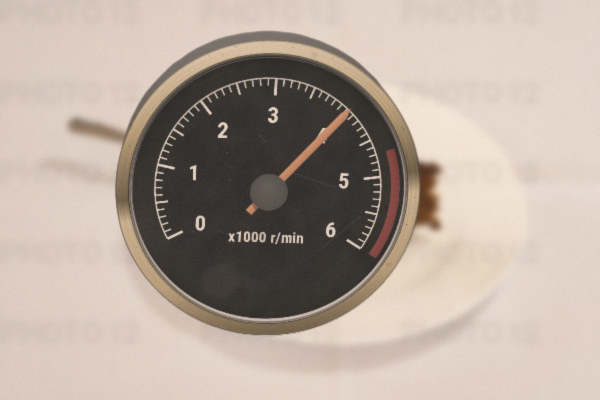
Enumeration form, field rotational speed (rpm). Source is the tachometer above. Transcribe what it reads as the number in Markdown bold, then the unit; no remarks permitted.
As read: **4000** rpm
